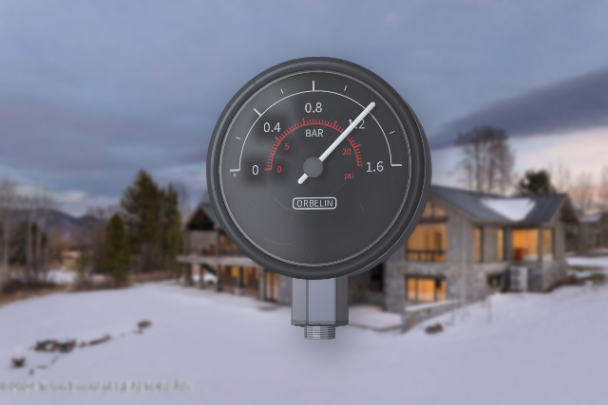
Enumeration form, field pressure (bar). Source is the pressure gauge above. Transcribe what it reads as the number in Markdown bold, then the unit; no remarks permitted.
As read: **1.2** bar
